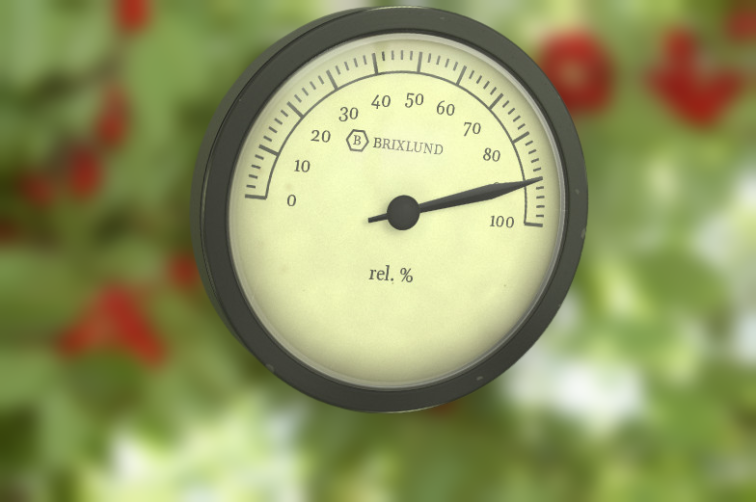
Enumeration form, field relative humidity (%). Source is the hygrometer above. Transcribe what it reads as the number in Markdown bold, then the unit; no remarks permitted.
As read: **90** %
